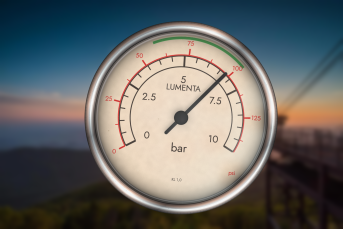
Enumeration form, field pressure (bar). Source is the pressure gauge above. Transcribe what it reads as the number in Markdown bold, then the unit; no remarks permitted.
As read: **6.75** bar
